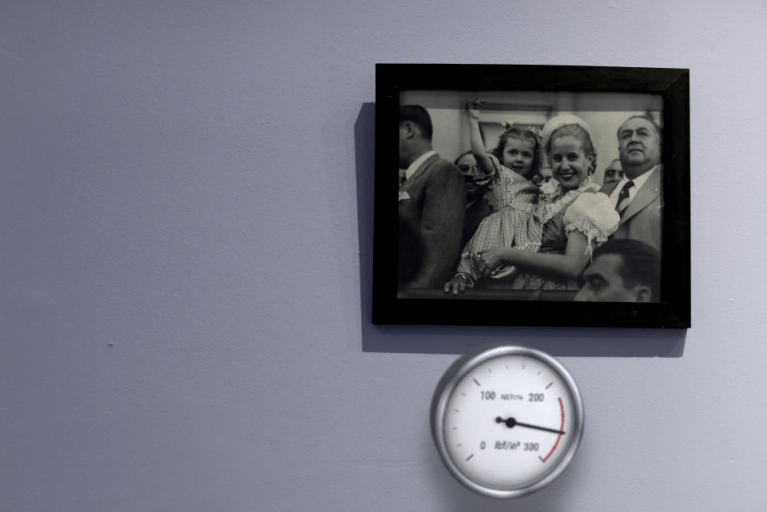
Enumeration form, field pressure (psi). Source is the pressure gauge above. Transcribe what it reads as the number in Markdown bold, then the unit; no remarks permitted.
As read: **260** psi
